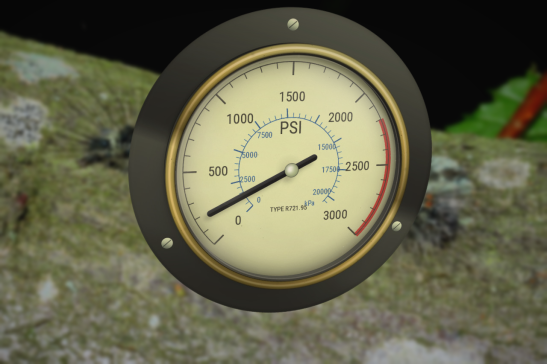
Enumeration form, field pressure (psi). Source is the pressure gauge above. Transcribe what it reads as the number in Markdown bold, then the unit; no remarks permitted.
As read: **200** psi
